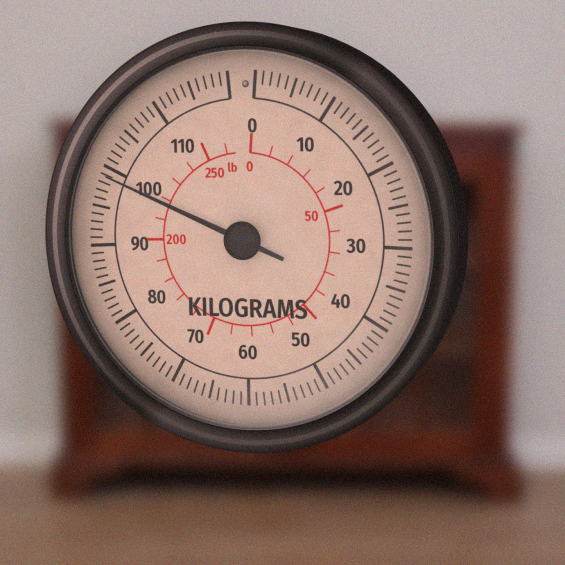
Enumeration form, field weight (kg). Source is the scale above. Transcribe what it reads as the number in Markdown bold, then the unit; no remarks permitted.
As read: **99** kg
